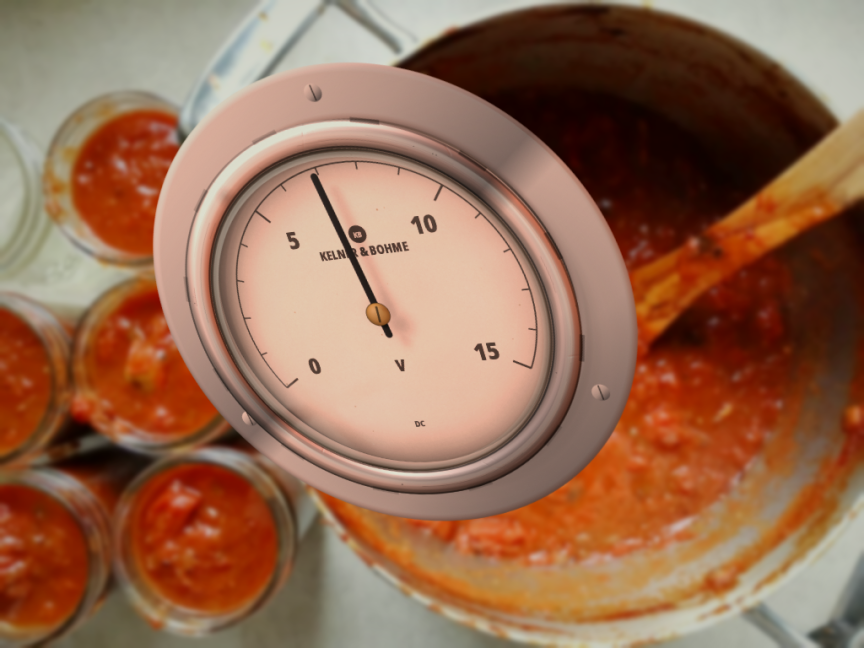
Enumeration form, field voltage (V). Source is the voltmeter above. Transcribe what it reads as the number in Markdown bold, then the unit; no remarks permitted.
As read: **7** V
